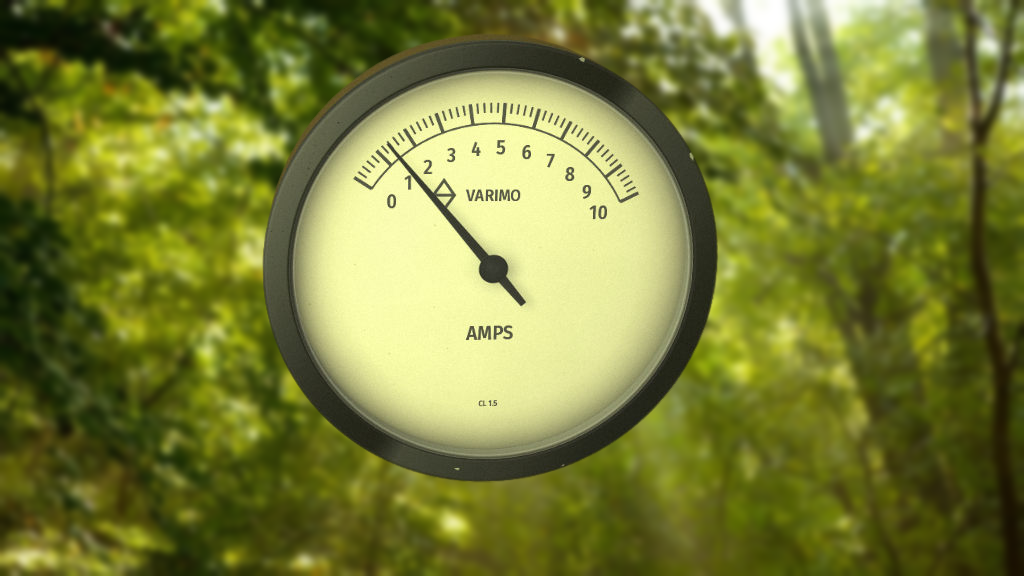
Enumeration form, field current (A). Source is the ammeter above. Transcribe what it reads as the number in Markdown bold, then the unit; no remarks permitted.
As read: **1.4** A
